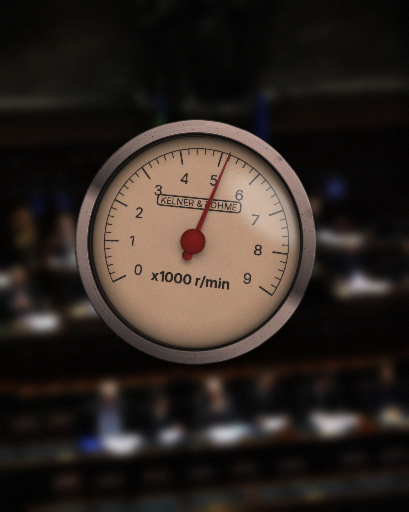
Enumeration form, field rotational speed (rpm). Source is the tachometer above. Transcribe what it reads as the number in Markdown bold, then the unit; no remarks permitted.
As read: **5200** rpm
